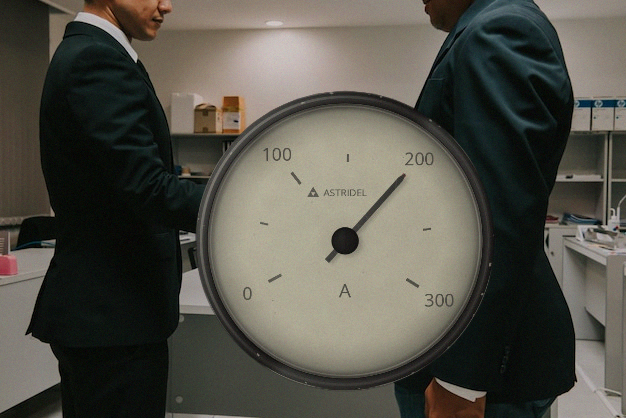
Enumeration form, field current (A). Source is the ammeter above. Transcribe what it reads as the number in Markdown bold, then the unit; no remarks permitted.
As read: **200** A
